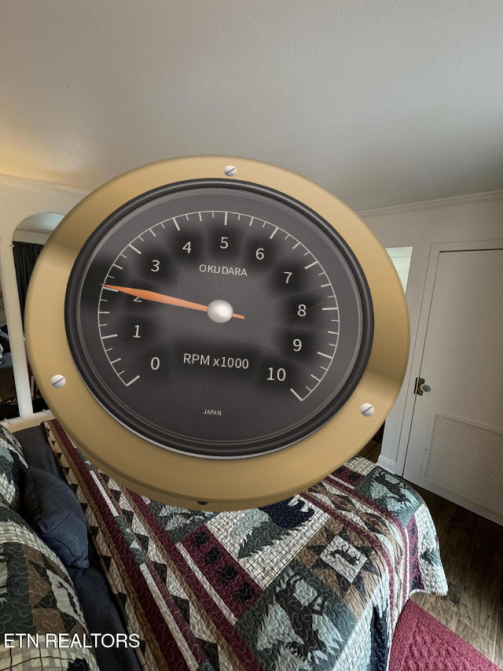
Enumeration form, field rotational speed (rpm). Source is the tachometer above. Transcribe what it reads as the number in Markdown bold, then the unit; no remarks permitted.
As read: **2000** rpm
